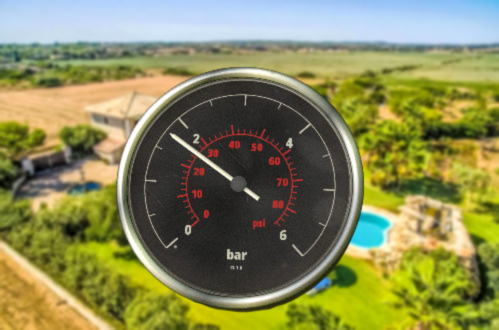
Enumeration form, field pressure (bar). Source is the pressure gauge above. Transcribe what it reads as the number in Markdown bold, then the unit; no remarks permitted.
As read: **1.75** bar
